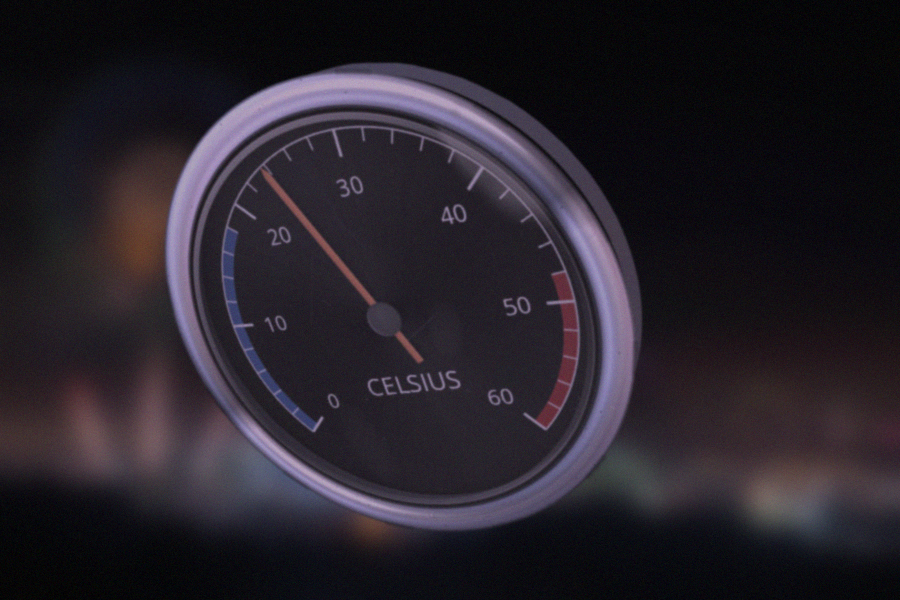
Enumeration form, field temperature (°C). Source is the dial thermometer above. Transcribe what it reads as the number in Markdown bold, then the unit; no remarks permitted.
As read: **24** °C
